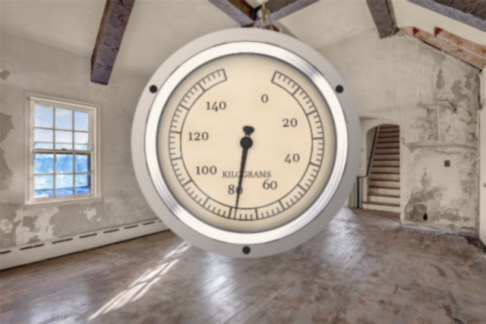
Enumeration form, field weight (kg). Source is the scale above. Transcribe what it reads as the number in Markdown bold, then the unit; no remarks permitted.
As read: **78** kg
